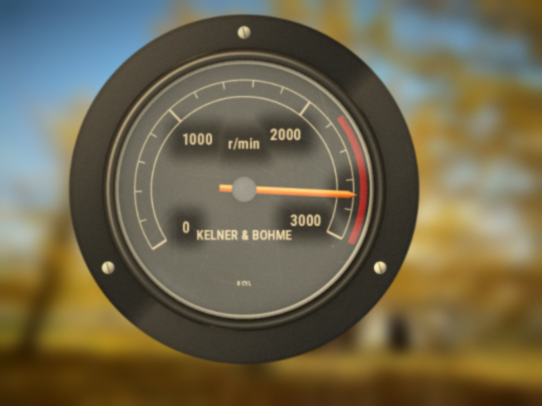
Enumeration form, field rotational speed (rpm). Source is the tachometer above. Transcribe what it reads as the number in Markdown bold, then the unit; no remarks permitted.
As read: **2700** rpm
